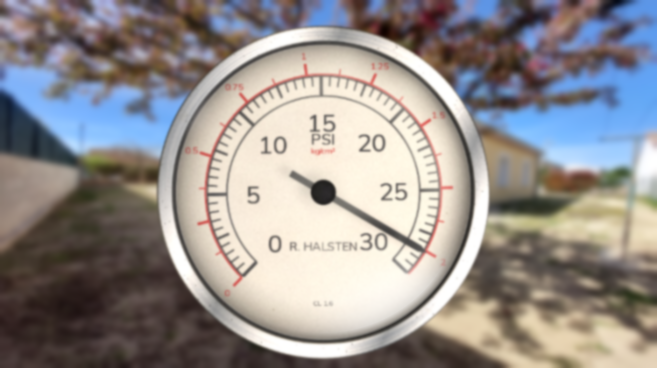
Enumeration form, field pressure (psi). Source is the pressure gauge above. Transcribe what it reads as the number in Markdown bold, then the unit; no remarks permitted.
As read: **28.5** psi
